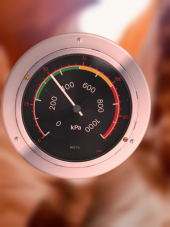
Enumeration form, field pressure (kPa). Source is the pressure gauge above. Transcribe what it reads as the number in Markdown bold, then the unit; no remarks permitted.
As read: **350** kPa
